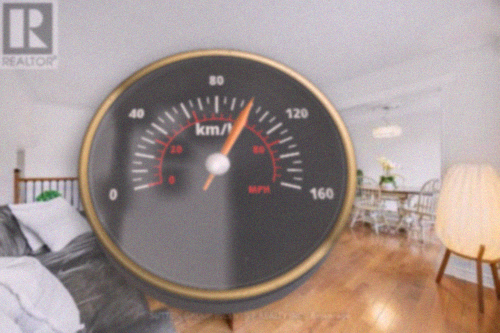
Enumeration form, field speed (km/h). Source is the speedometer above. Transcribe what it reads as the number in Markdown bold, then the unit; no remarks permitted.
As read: **100** km/h
